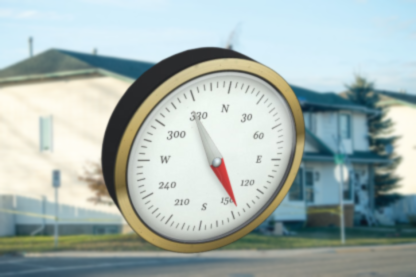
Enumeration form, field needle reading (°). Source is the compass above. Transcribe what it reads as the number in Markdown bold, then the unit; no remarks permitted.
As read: **145** °
